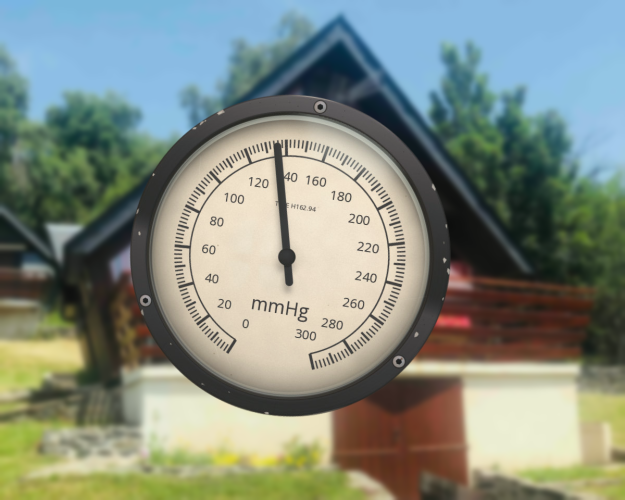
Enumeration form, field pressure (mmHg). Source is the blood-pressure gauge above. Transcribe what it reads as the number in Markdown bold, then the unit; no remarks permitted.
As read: **136** mmHg
